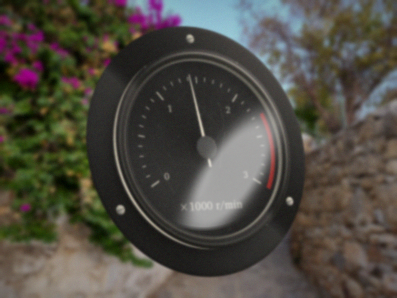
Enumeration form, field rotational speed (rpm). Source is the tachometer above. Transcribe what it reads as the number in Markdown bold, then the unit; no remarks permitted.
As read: **1400** rpm
